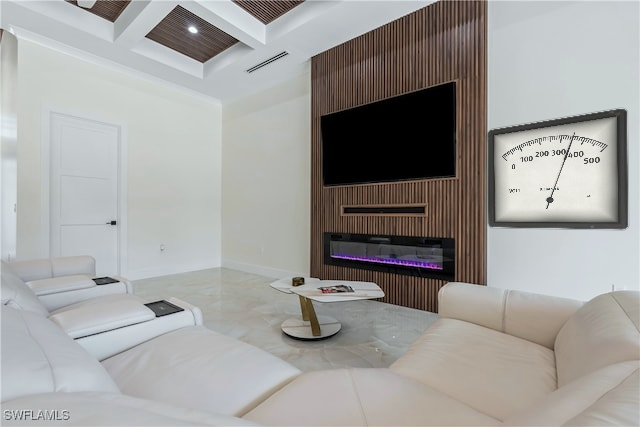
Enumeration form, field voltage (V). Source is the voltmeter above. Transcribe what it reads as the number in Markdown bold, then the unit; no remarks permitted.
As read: **350** V
